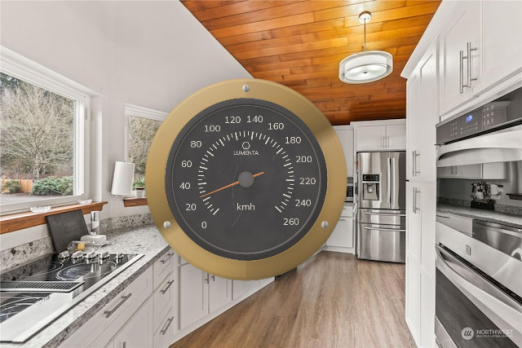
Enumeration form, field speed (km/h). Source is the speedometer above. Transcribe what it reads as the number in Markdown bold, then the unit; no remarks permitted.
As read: **25** km/h
